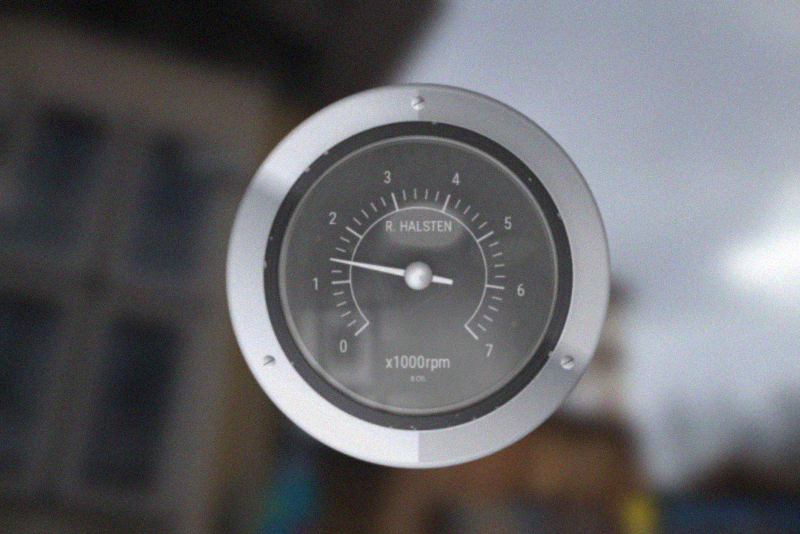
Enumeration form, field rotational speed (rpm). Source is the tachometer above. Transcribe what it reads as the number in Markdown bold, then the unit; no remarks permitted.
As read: **1400** rpm
